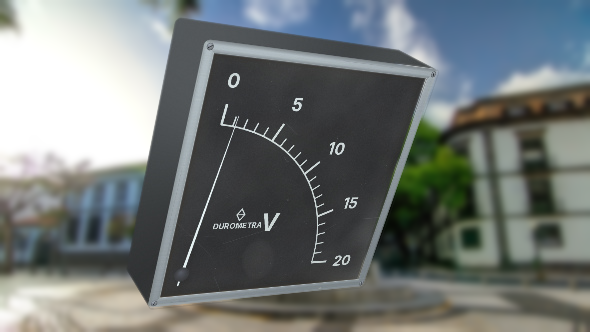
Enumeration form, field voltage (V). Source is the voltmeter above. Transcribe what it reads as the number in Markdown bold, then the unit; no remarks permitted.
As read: **1** V
